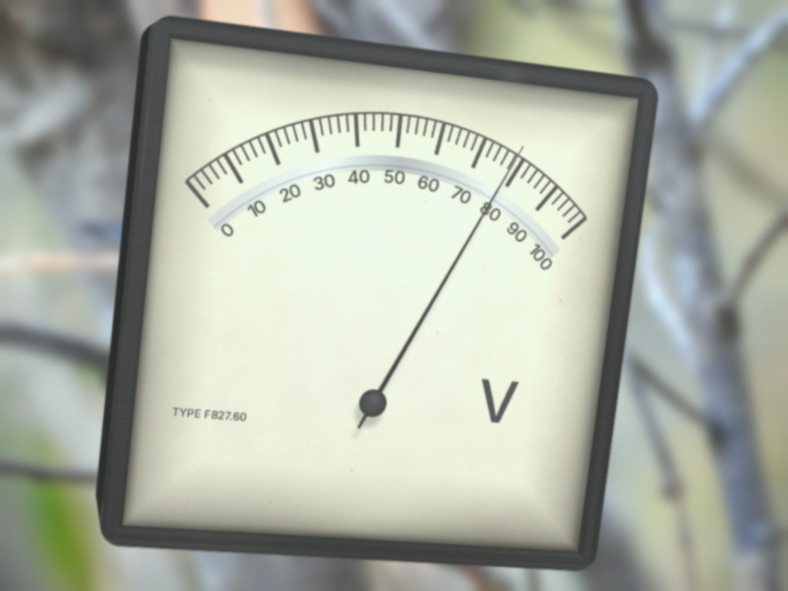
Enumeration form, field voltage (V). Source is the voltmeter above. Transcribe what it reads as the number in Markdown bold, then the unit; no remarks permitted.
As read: **78** V
